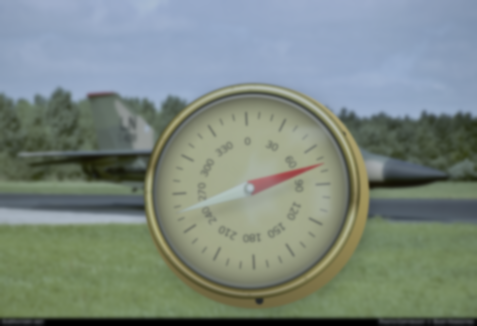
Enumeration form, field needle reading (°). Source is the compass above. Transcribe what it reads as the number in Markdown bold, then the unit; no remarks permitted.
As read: **75** °
